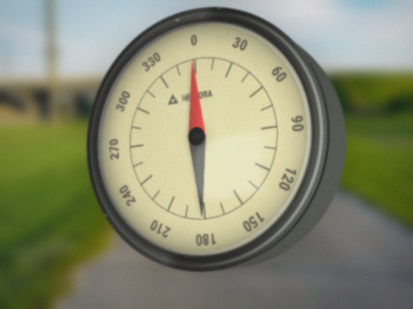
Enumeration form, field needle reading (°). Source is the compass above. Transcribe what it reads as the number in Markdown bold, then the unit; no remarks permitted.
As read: **0** °
